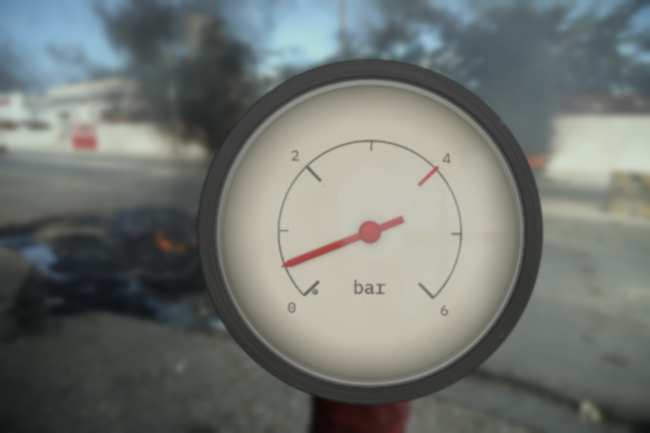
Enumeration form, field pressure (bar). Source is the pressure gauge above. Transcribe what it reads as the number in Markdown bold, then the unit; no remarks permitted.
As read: **0.5** bar
